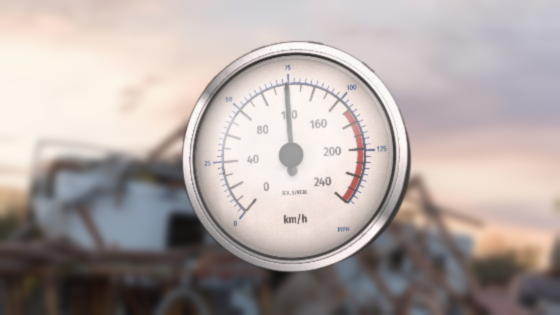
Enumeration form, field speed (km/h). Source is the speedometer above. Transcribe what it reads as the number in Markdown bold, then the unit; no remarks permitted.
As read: **120** km/h
